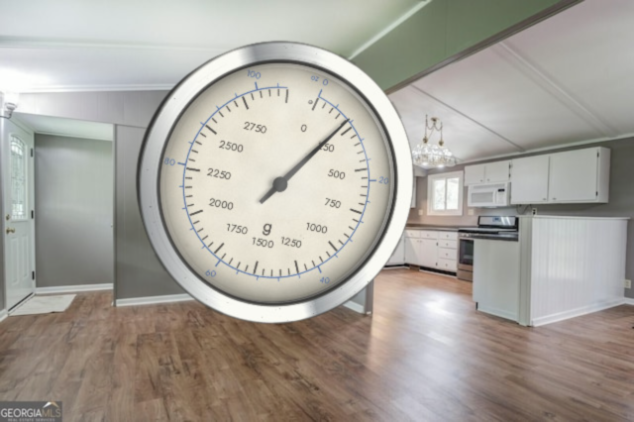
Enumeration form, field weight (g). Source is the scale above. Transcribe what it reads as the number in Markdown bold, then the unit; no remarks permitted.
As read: **200** g
